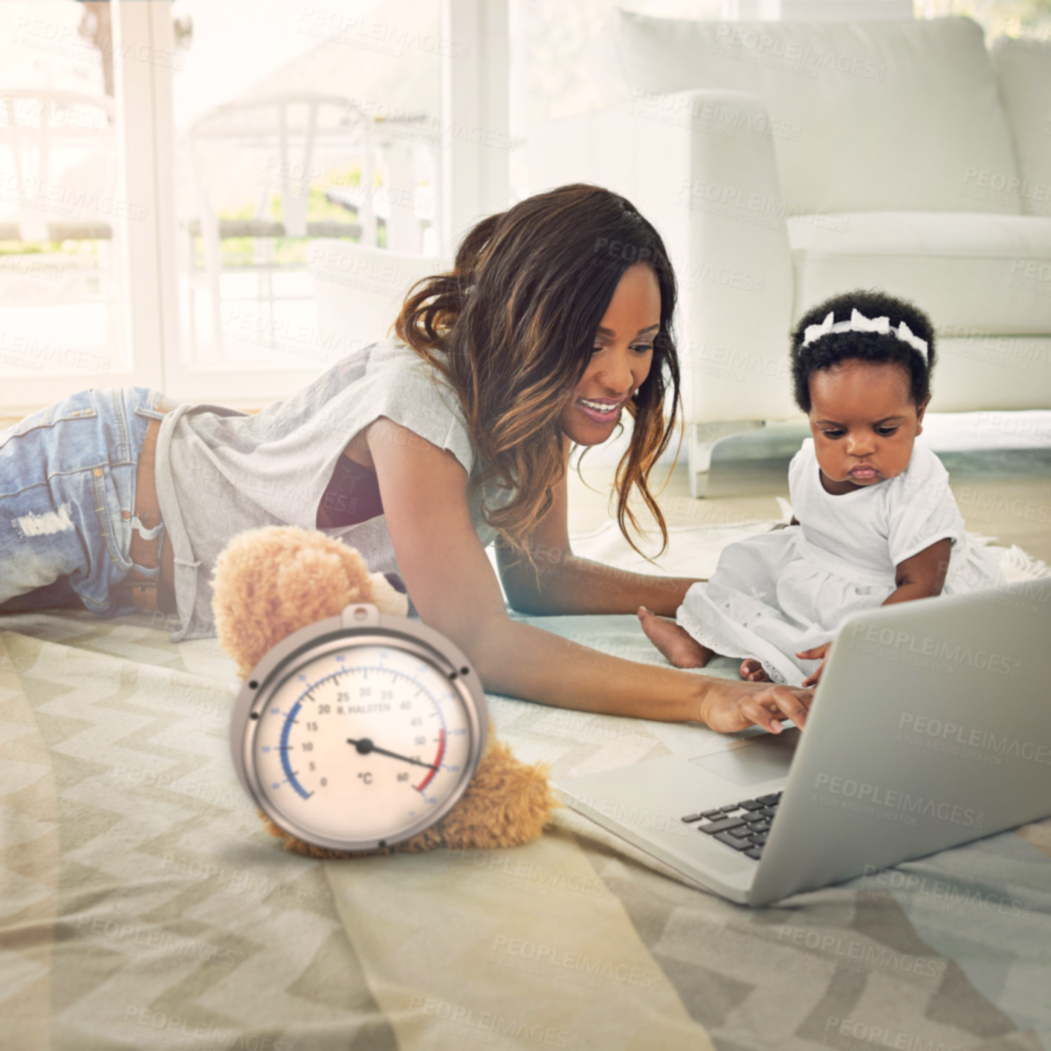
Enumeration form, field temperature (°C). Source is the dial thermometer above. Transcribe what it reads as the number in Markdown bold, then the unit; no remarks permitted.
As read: **55** °C
